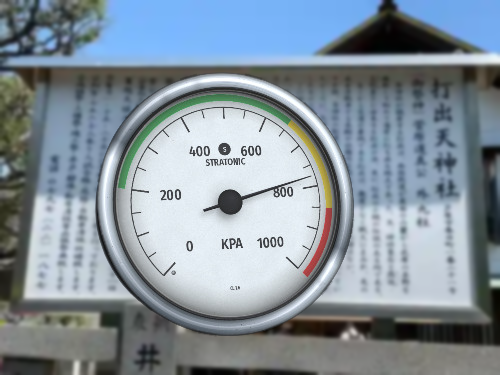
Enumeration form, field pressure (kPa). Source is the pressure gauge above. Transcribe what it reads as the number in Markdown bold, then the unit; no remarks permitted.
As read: **775** kPa
